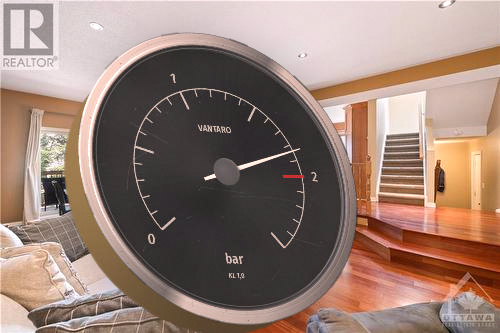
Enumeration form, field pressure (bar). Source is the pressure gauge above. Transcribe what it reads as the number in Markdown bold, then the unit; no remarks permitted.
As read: **1.85** bar
